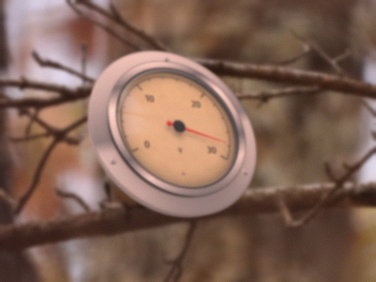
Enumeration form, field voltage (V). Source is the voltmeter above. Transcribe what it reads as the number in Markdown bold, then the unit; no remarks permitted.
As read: **28** V
